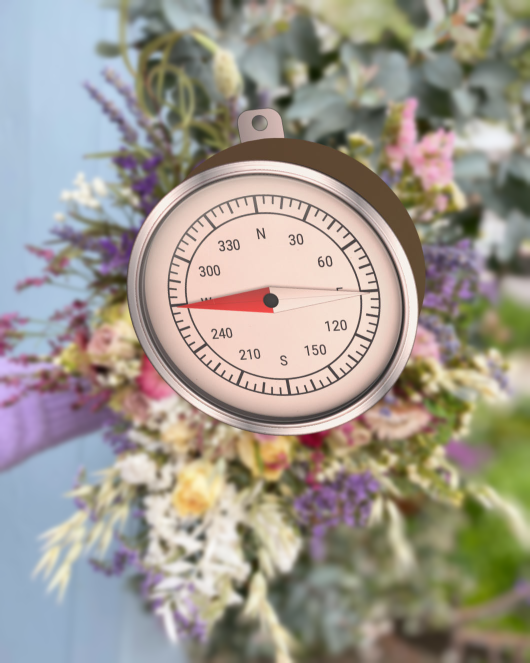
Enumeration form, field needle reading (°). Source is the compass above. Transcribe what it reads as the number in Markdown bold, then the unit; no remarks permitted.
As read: **270** °
